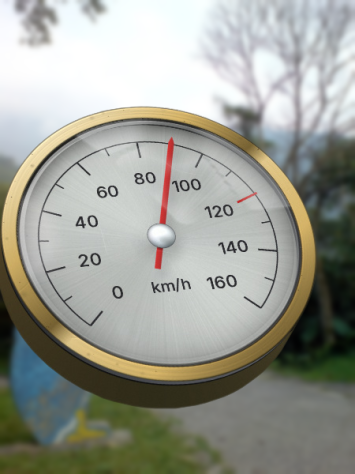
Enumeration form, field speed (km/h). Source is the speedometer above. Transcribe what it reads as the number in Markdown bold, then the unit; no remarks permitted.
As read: **90** km/h
